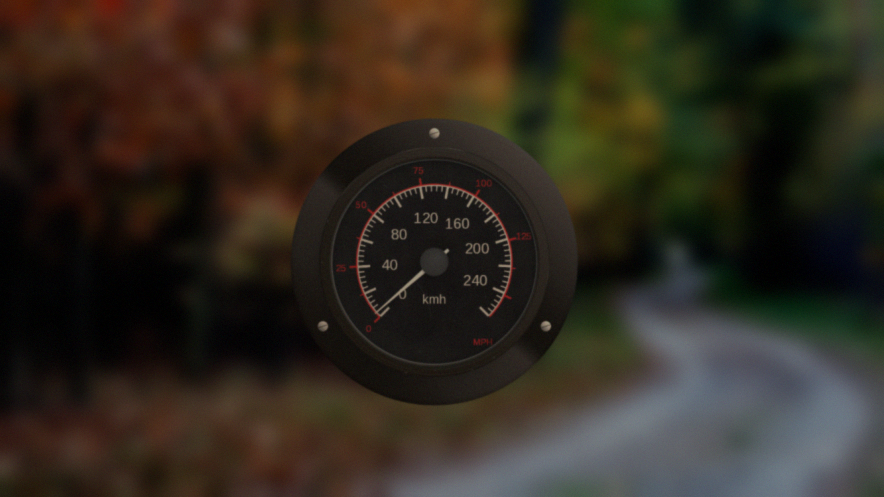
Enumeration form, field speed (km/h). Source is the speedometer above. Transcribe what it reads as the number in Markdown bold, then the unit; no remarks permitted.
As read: **4** km/h
